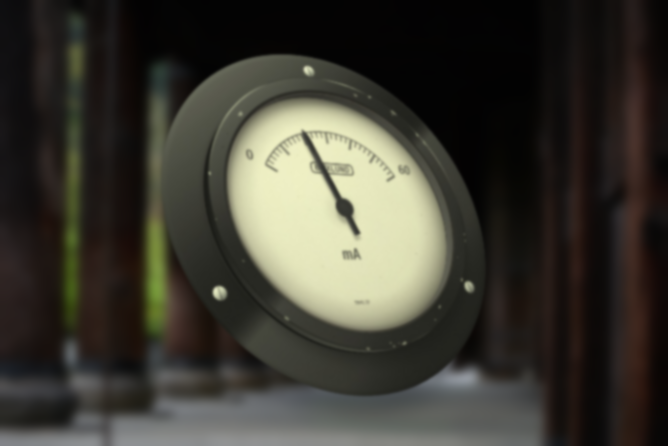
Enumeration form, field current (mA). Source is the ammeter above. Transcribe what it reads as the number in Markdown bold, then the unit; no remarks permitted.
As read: **20** mA
